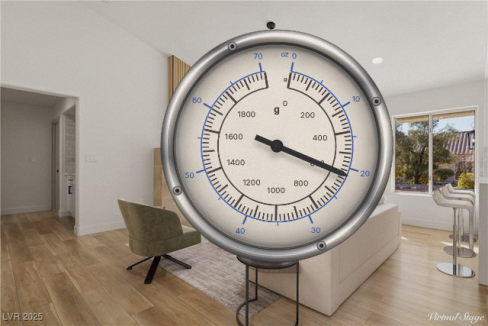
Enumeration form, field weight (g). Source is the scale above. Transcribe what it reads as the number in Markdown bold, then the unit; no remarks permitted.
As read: **600** g
